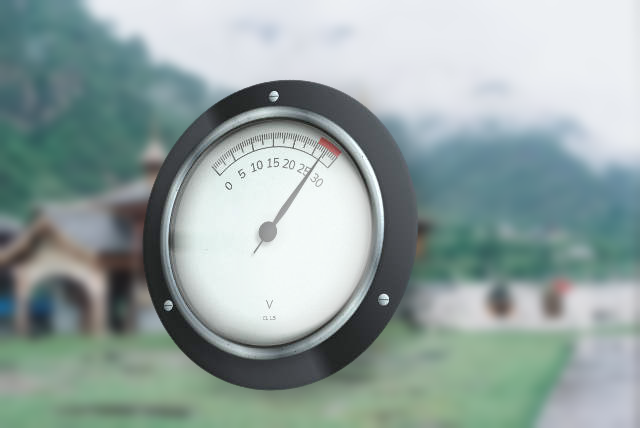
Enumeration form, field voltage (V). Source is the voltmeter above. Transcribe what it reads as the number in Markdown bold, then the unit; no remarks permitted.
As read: **27.5** V
